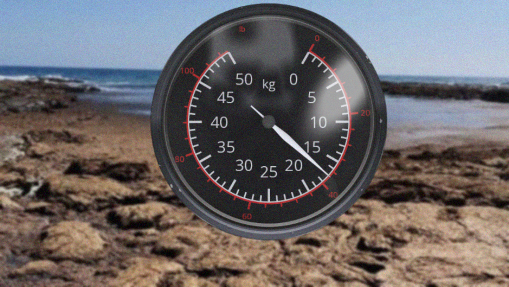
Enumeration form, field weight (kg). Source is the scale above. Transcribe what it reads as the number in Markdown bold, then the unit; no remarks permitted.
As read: **17** kg
